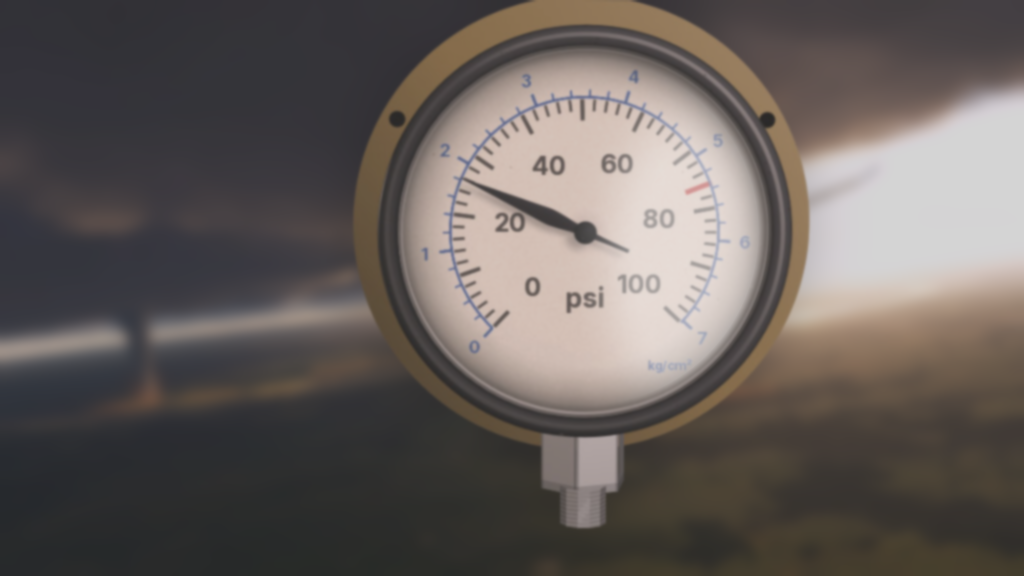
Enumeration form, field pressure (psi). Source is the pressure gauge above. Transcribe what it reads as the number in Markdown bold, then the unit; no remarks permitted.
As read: **26** psi
